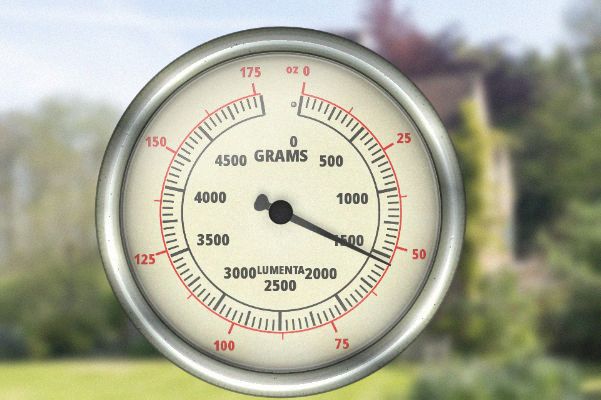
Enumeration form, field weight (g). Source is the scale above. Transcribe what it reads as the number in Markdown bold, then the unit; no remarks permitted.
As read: **1550** g
